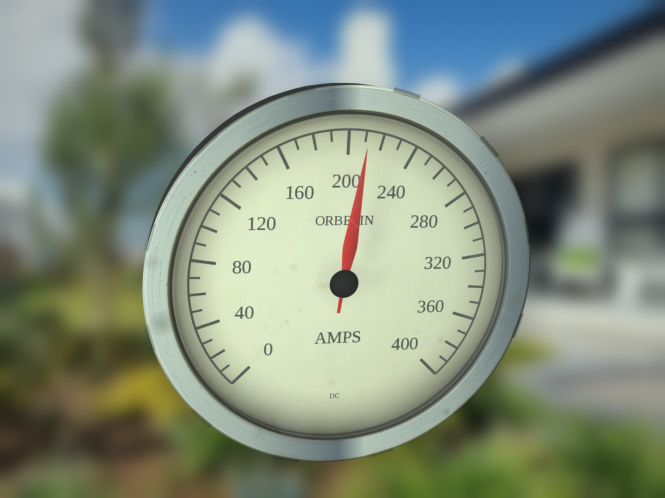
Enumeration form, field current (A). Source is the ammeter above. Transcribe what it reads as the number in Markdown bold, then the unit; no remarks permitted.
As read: **210** A
